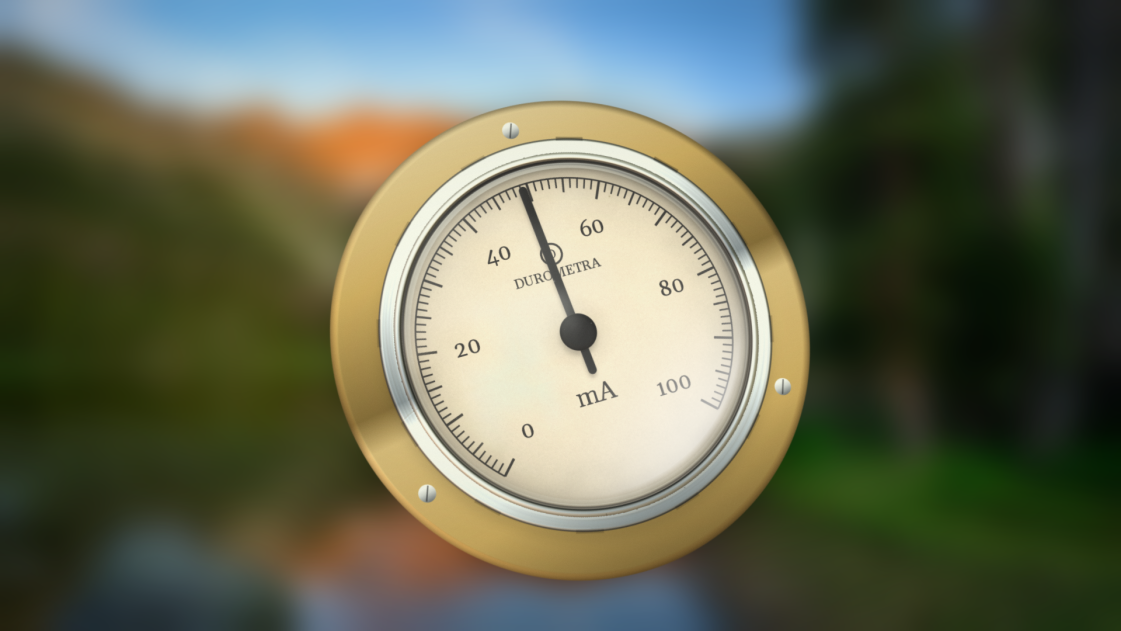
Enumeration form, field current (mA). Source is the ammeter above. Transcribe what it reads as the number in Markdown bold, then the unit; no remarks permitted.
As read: **49** mA
